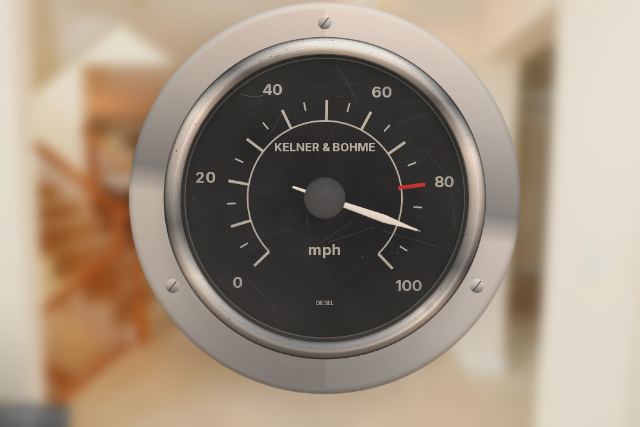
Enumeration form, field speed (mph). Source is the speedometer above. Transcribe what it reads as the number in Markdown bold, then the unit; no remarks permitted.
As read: **90** mph
